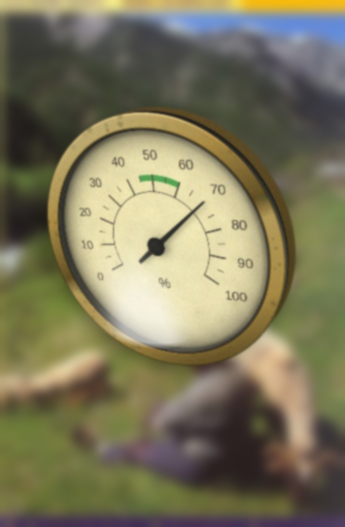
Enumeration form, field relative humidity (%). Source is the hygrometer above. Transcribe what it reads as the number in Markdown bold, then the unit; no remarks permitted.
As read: **70** %
